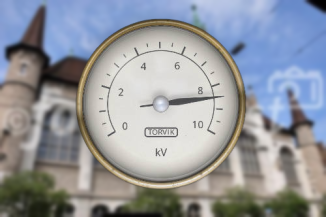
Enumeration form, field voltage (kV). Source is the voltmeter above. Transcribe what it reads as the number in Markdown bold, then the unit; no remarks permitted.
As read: **8.5** kV
